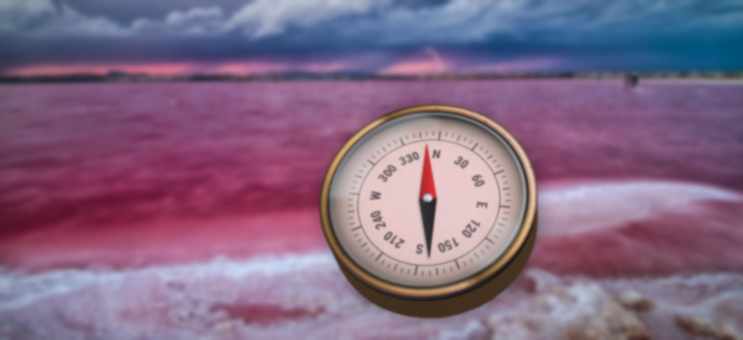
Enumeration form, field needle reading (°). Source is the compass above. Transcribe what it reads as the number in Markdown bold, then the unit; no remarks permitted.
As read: **350** °
